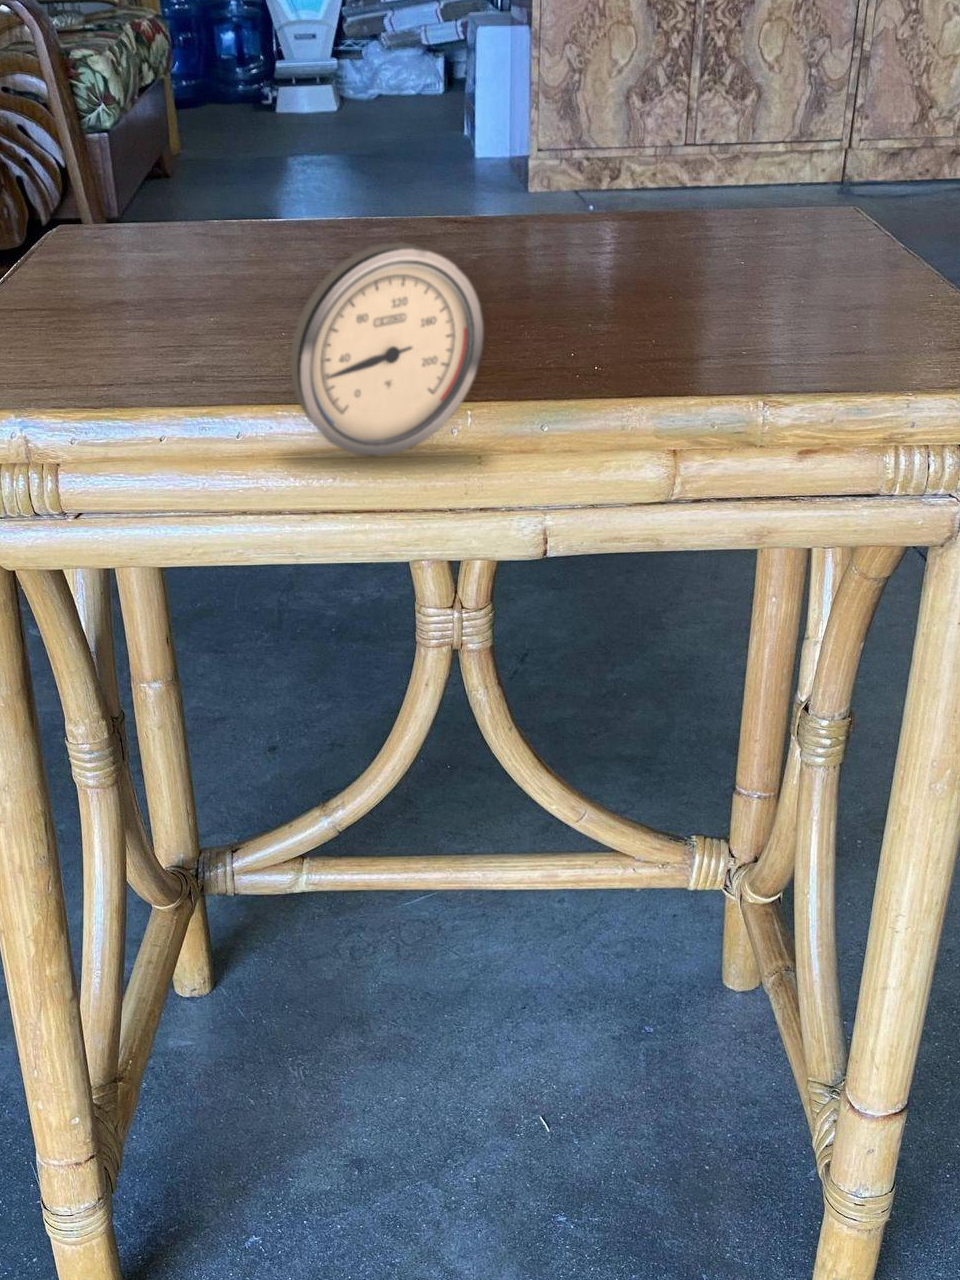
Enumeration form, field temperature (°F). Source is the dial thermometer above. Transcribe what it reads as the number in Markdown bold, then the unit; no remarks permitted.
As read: **30** °F
